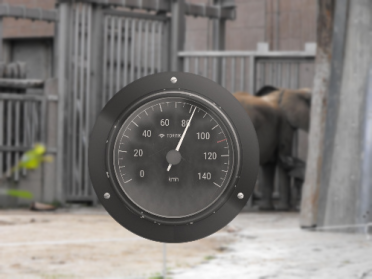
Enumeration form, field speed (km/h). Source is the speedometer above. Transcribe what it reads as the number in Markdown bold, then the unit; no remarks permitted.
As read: **82.5** km/h
